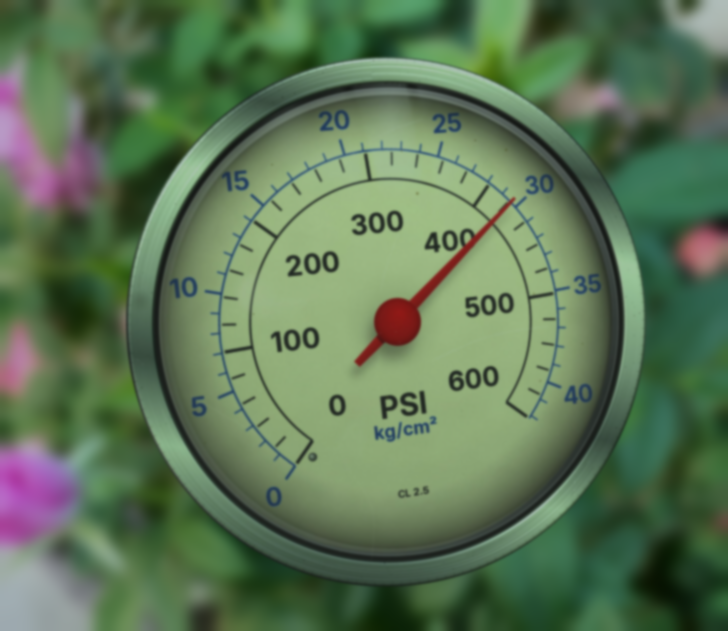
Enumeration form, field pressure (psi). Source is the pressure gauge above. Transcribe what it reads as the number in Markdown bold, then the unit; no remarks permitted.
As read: **420** psi
